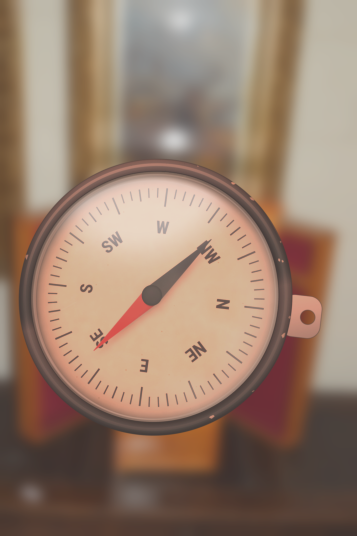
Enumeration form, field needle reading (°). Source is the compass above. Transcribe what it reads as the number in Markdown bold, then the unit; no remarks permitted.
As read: **130** °
